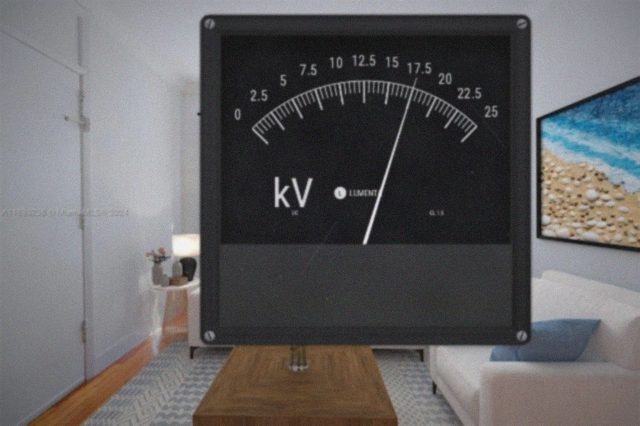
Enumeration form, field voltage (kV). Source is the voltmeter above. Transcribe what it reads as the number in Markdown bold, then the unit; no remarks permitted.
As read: **17.5** kV
